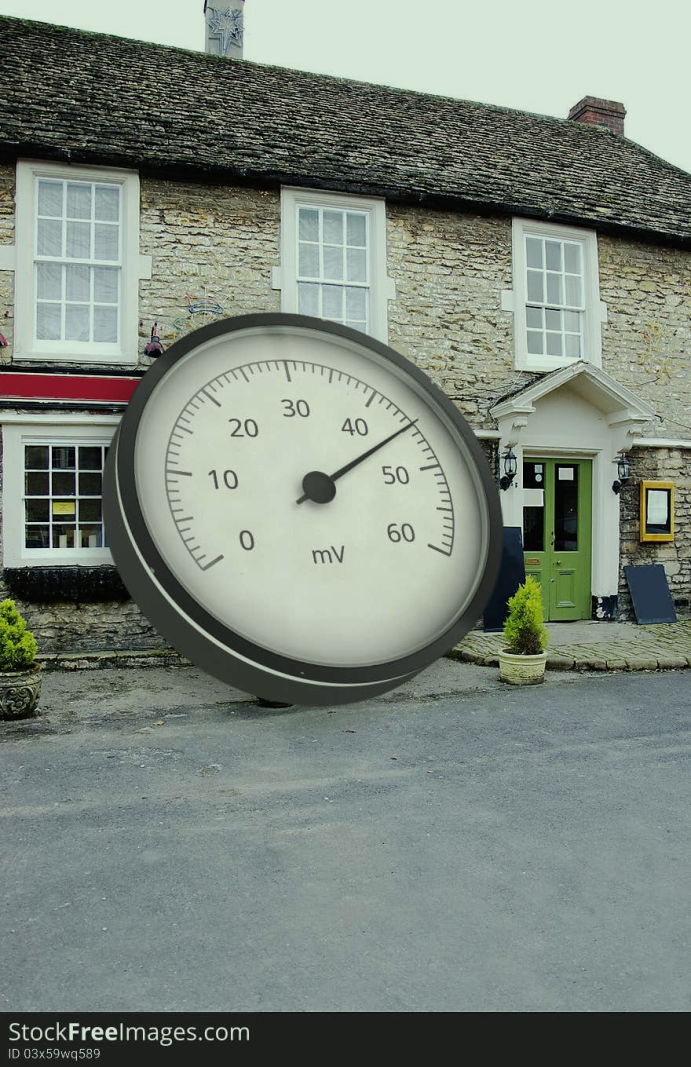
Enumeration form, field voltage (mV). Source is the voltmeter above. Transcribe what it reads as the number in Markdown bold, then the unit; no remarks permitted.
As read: **45** mV
